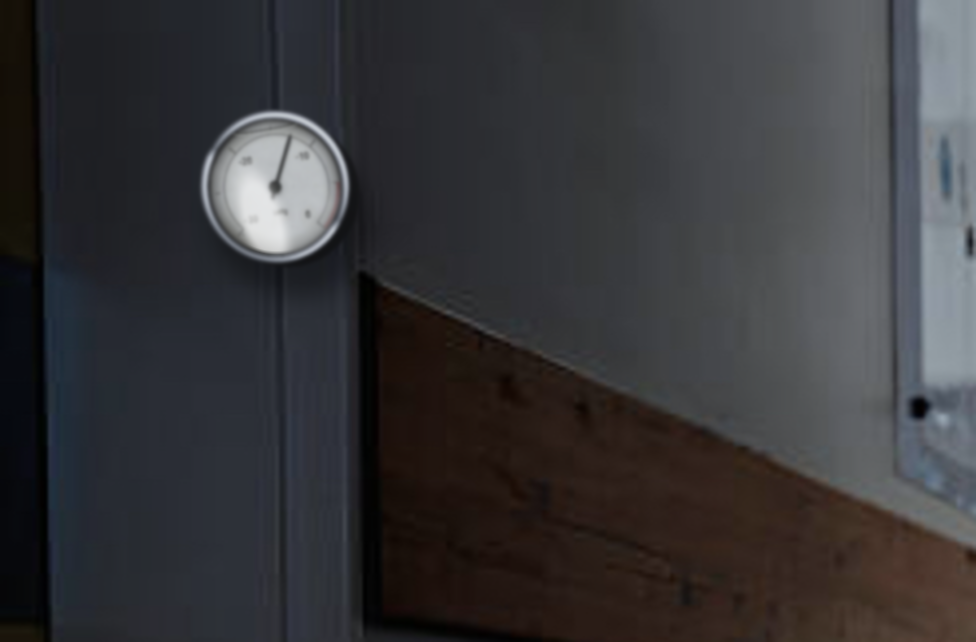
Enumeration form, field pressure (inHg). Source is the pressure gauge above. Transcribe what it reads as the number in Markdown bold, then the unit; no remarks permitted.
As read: **-12.5** inHg
